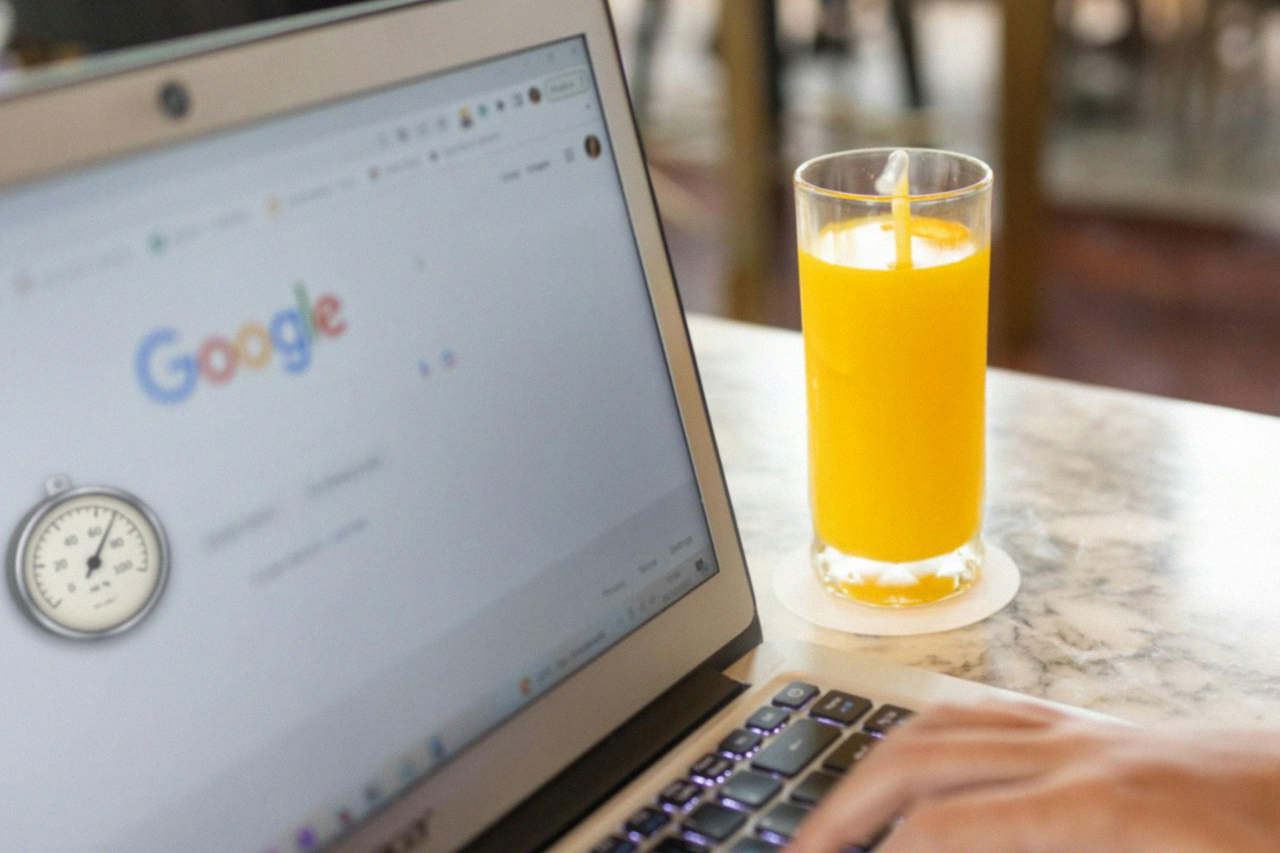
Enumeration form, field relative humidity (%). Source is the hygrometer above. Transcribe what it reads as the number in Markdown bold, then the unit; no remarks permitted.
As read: **68** %
